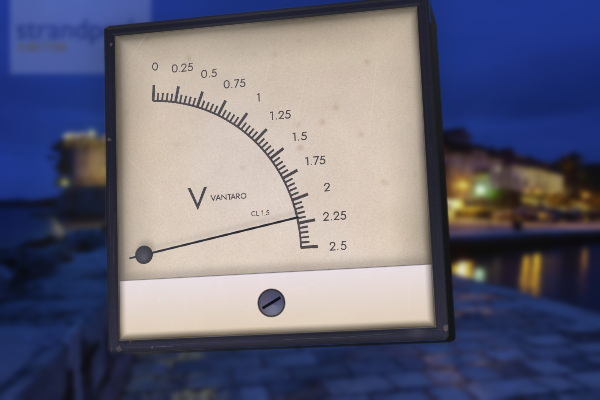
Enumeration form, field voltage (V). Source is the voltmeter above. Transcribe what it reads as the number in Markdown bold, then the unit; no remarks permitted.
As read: **2.2** V
